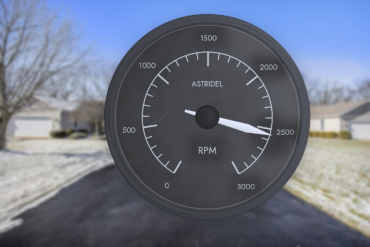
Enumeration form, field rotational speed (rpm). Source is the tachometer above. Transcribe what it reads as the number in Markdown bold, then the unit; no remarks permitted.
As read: **2550** rpm
